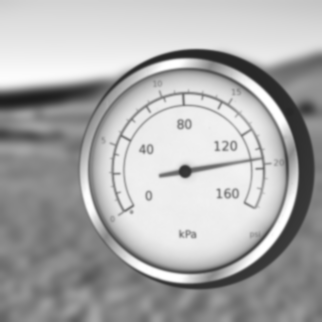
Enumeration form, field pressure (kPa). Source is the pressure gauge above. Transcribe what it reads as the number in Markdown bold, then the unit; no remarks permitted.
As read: **135** kPa
